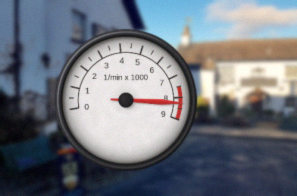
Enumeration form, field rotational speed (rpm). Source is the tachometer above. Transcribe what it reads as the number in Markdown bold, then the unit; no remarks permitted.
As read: **8250** rpm
